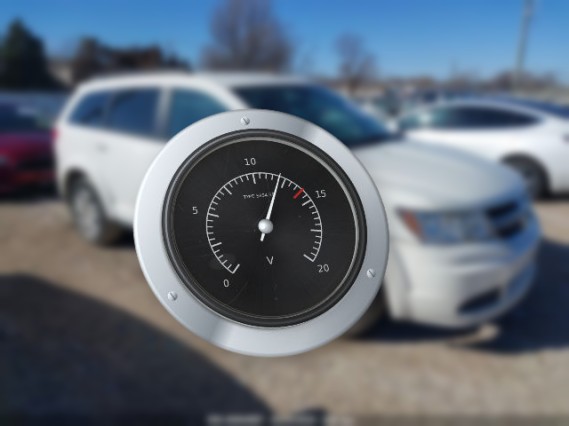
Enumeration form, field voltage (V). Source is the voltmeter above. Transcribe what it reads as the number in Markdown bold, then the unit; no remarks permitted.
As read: **12** V
